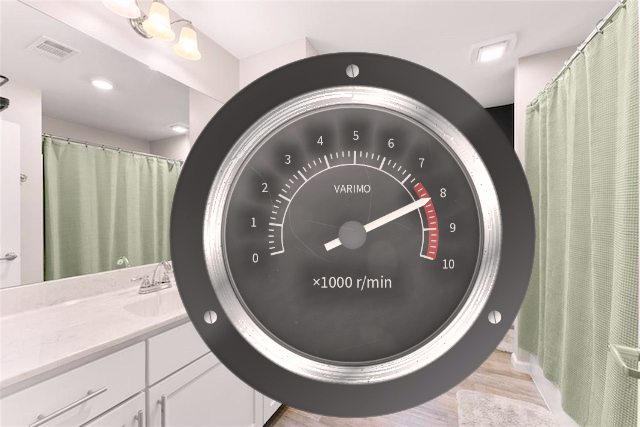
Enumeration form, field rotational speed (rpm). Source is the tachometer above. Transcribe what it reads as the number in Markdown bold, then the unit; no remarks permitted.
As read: **8000** rpm
